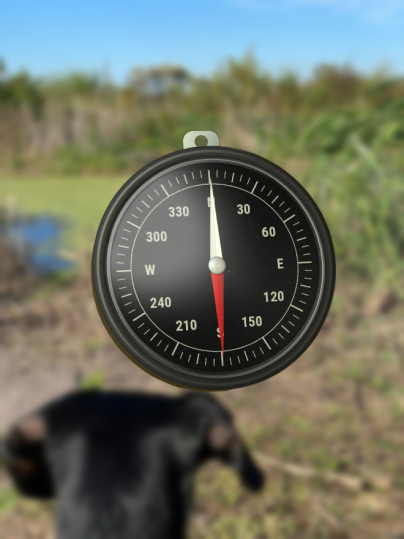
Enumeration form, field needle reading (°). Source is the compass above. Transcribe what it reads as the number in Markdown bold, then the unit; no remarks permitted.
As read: **180** °
